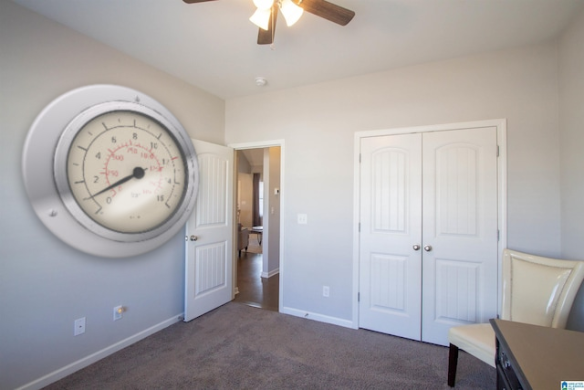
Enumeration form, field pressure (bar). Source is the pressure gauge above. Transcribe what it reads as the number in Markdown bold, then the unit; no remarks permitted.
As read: **1** bar
